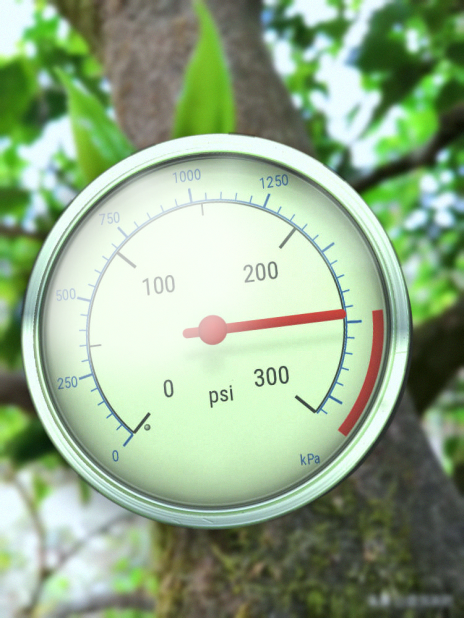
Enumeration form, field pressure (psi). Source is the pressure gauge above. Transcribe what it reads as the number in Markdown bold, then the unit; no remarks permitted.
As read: **250** psi
